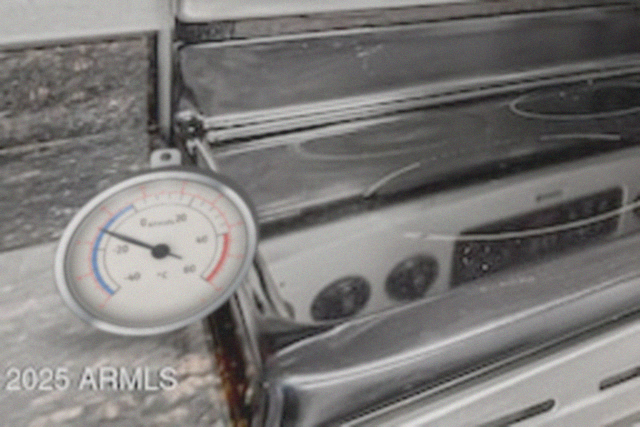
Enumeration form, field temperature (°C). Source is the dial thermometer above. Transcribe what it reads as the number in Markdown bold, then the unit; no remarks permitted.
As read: **-12** °C
